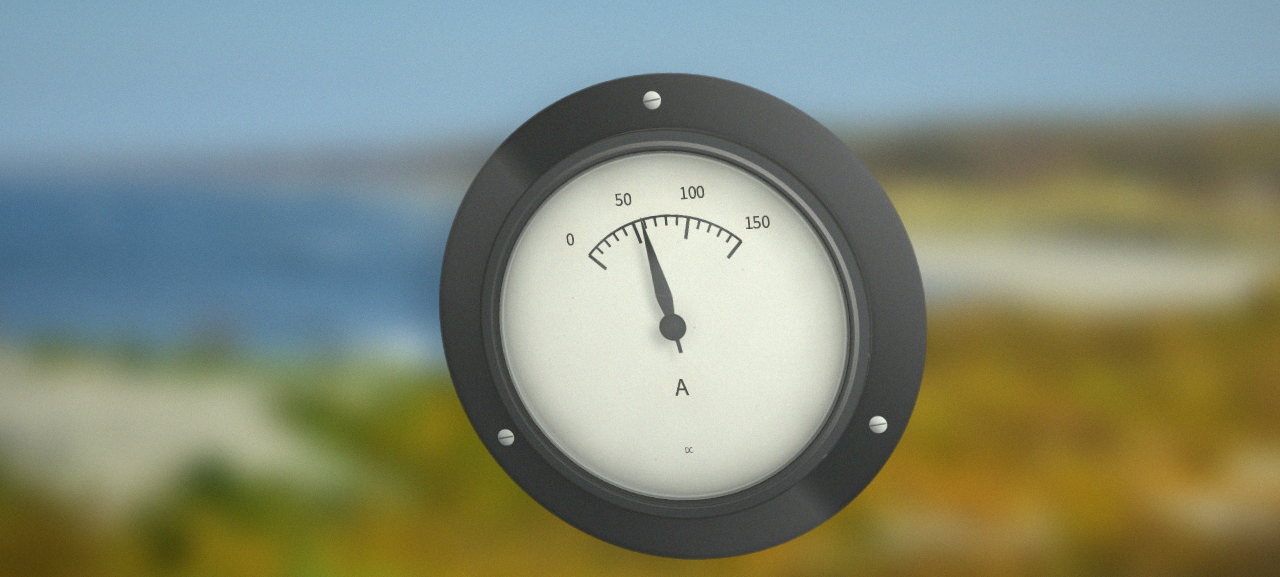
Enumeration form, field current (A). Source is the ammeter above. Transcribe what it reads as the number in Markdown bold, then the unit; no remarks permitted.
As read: **60** A
